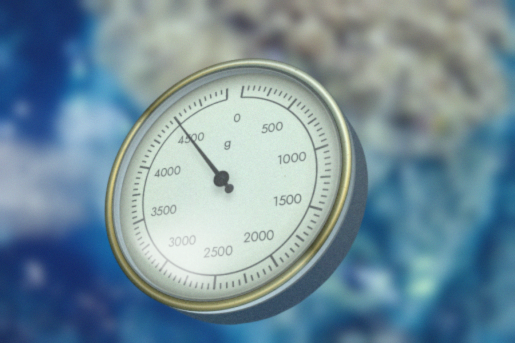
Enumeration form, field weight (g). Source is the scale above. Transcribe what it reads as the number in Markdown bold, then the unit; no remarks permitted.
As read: **4500** g
